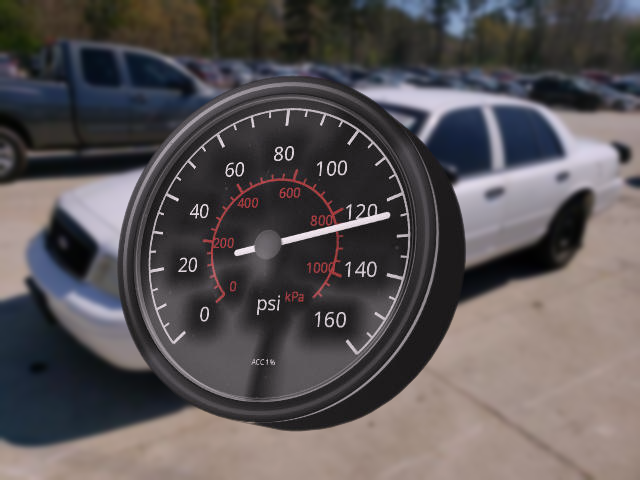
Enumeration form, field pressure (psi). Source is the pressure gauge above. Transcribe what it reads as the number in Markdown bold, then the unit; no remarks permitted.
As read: **125** psi
